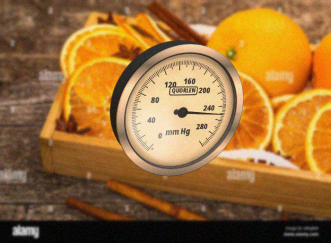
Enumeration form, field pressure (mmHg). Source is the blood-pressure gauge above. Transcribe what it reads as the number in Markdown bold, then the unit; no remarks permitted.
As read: **250** mmHg
